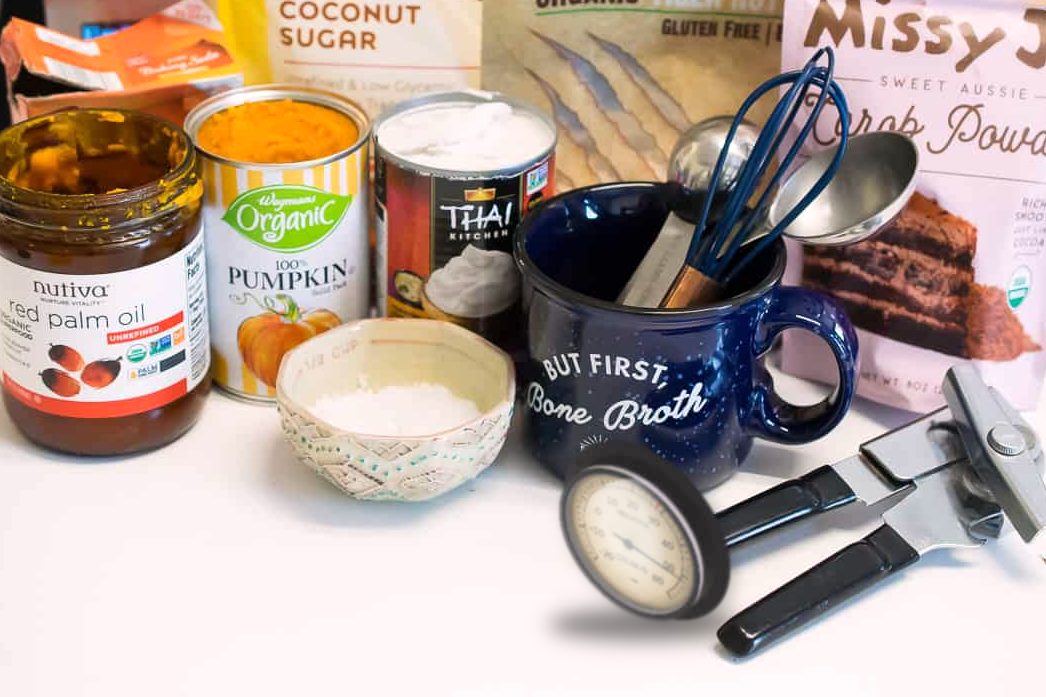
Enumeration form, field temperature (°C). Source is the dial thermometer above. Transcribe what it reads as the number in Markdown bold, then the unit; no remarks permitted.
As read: **50** °C
